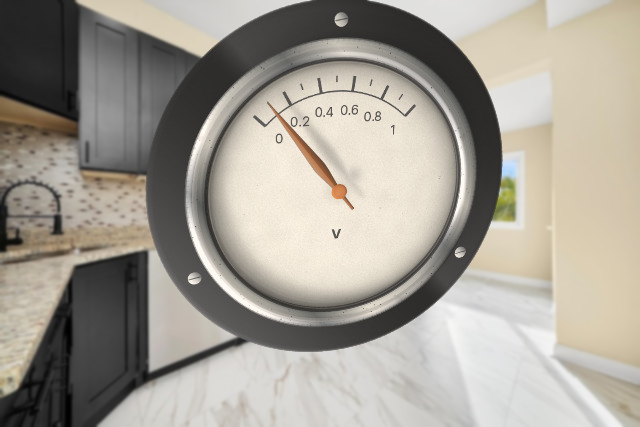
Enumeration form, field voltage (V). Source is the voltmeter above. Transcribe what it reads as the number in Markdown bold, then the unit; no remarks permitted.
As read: **0.1** V
